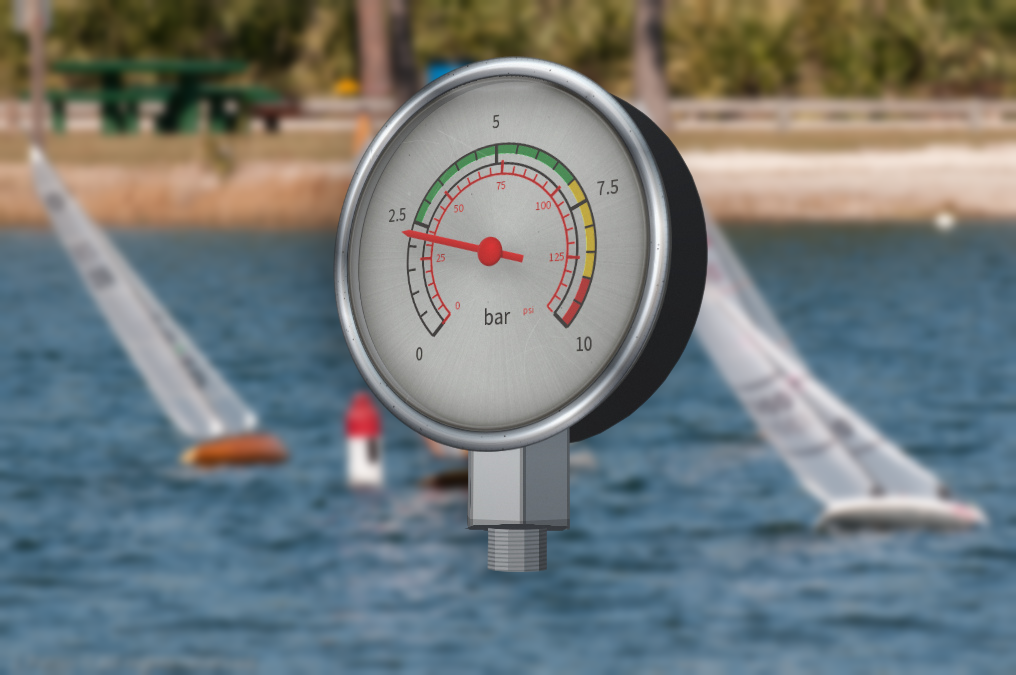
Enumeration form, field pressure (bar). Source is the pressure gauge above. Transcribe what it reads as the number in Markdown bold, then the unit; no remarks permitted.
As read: **2.25** bar
